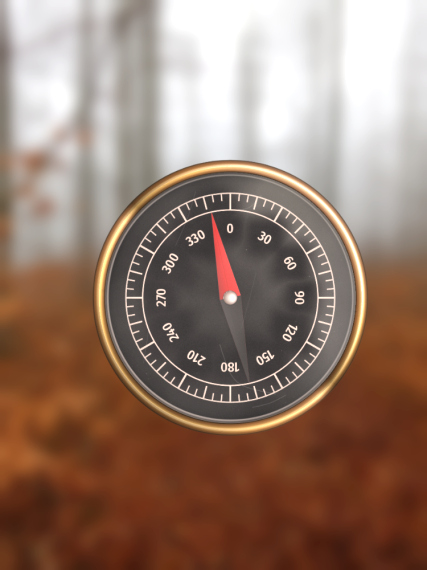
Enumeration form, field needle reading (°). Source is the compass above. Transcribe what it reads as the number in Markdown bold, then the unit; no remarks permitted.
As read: **347.5** °
